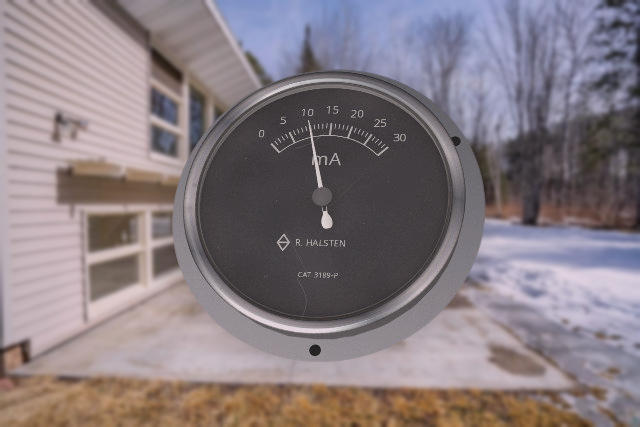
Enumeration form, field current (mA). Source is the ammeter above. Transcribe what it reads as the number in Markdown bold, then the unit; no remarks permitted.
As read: **10** mA
